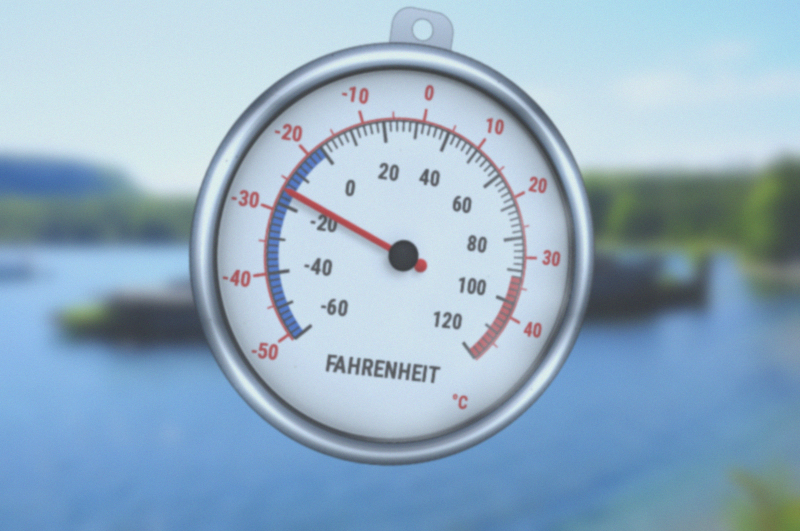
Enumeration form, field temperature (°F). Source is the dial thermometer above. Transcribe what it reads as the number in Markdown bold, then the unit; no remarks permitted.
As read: **-16** °F
